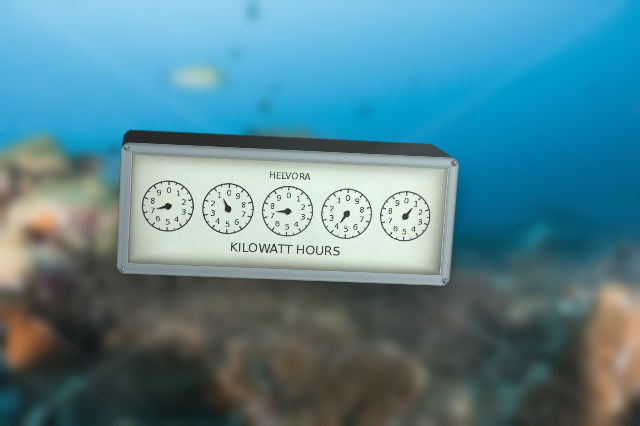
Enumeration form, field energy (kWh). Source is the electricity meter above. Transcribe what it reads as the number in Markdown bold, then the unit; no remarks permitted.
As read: **70741** kWh
